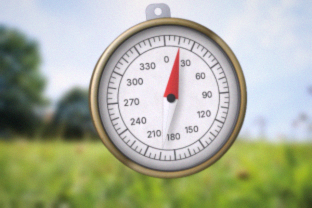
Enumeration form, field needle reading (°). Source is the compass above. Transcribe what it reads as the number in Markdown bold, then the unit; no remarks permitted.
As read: **15** °
